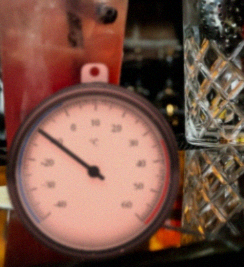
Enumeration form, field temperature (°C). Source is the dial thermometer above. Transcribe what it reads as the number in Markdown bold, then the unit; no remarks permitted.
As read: **-10** °C
